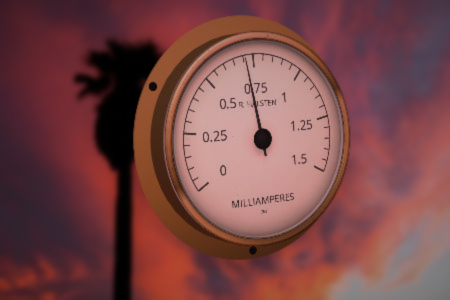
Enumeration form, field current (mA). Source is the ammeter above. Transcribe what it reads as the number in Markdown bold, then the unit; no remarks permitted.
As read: **0.7** mA
